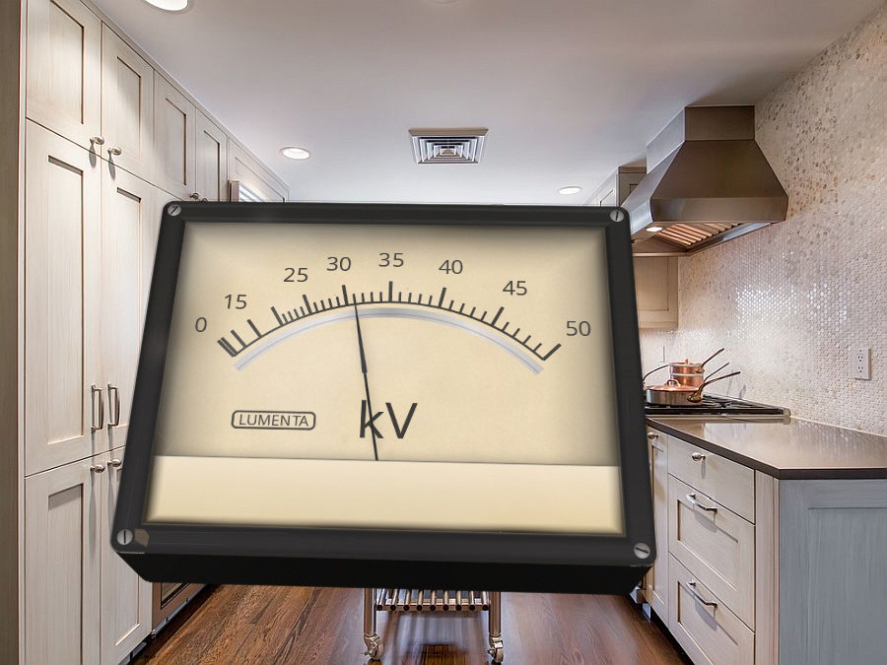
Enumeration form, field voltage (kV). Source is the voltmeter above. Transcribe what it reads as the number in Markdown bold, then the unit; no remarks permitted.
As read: **31** kV
